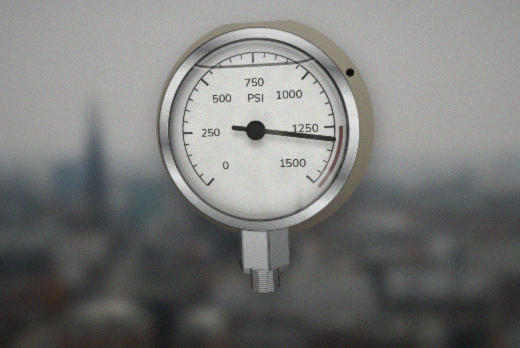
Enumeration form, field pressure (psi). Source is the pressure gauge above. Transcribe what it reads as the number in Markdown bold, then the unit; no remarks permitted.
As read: **1300** psi
